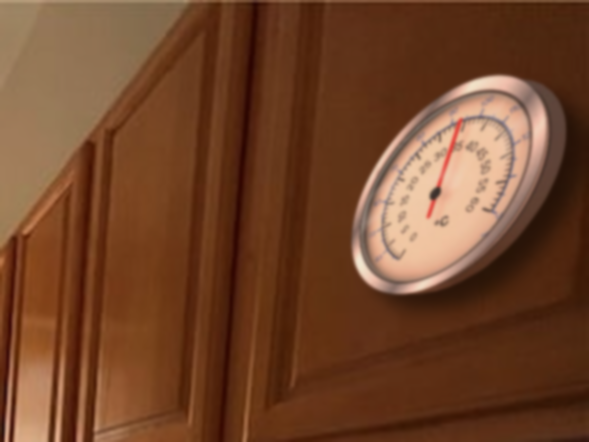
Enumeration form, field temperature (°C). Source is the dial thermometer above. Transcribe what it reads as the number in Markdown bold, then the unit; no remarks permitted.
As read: **35** °C
